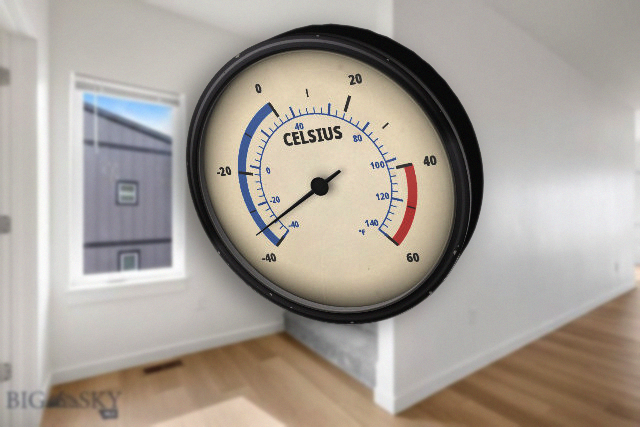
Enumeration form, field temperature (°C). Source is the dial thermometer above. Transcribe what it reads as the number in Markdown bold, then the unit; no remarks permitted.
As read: **-35** °C
